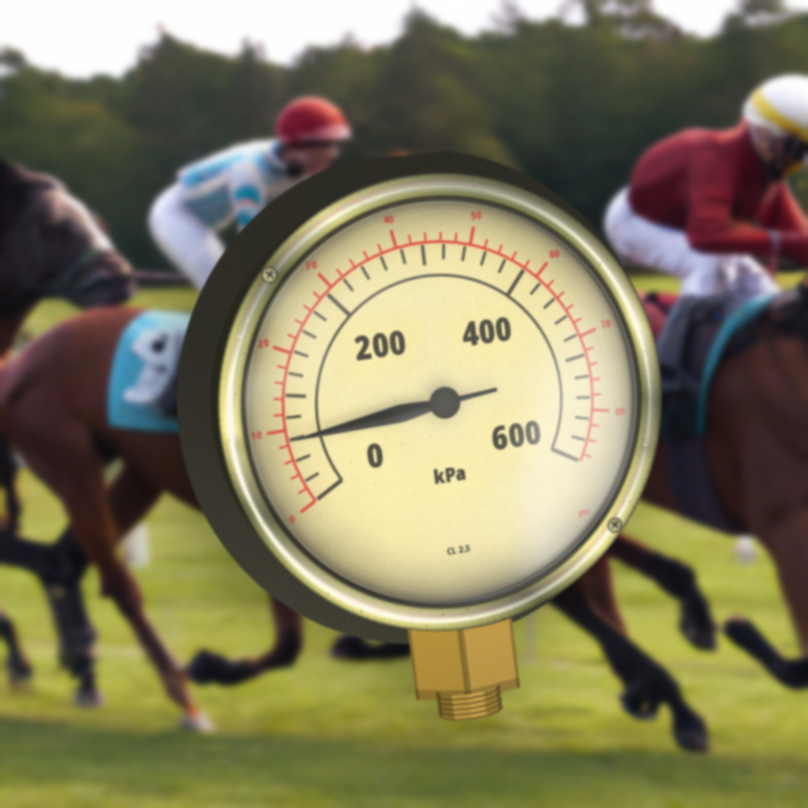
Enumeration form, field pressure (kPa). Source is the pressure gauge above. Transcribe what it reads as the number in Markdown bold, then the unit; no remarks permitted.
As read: **60** kPa
